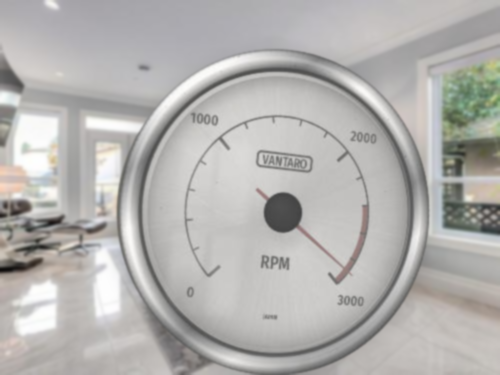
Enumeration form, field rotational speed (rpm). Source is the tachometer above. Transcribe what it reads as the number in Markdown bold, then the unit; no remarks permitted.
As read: **2900** rpm
